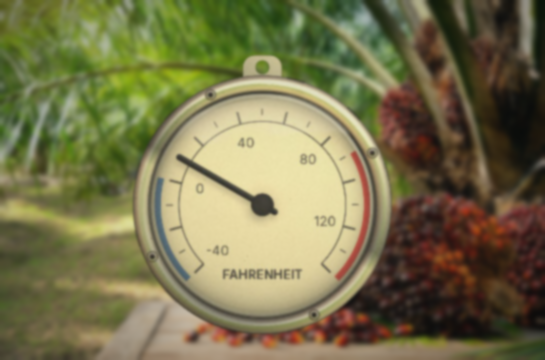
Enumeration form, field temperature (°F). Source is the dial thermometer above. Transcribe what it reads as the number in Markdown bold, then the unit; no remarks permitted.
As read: **10** °F
